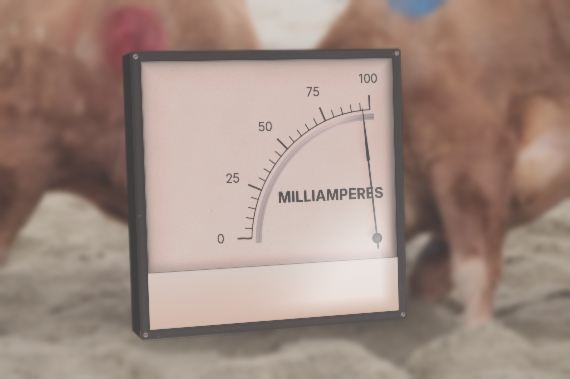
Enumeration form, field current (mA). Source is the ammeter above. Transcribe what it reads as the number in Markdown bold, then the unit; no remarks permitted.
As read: **95** mA
